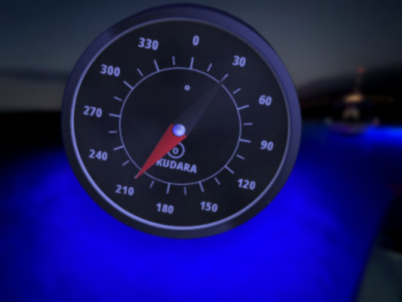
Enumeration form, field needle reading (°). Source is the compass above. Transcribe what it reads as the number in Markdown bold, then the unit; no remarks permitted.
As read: **210** °
